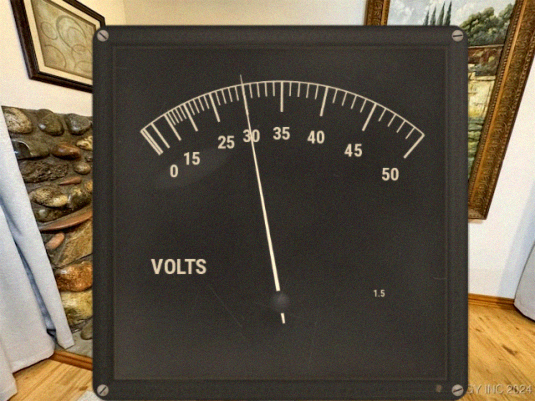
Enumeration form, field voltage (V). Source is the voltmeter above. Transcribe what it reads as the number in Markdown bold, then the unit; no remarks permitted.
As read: **30** V
